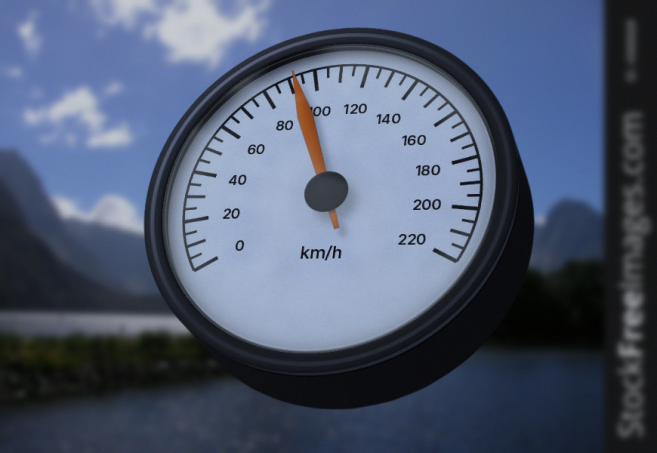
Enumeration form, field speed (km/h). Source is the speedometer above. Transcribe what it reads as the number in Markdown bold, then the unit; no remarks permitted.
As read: **92.5** km/h
